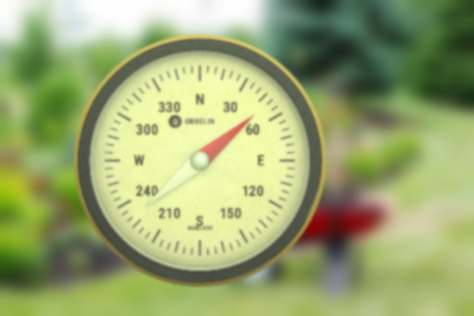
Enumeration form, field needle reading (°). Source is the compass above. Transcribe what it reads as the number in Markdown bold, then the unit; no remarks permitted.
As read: **50** °
